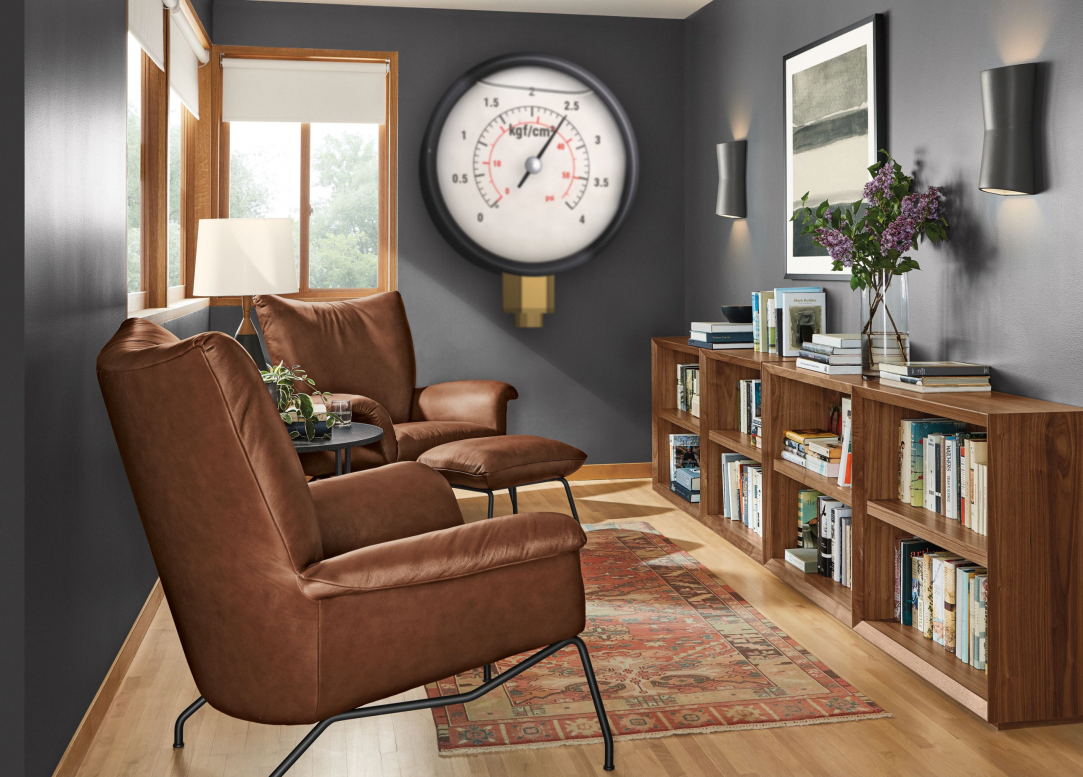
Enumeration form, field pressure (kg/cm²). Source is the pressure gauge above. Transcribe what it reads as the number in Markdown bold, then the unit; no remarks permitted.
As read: **2.5** kg/cm²
